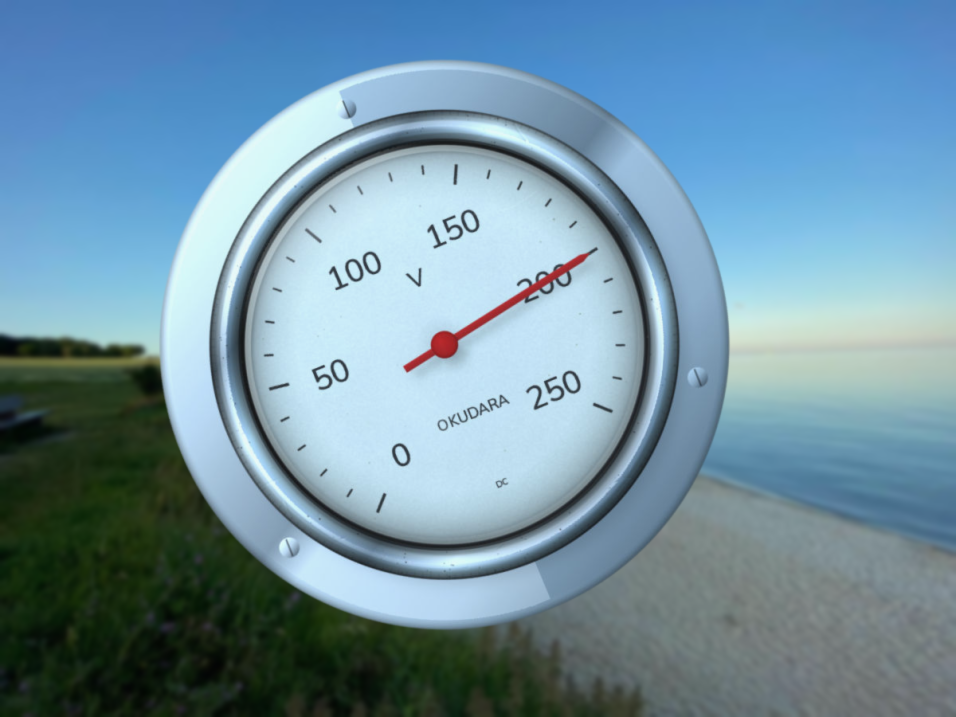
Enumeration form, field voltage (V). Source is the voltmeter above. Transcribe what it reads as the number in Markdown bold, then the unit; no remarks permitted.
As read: **200** V
